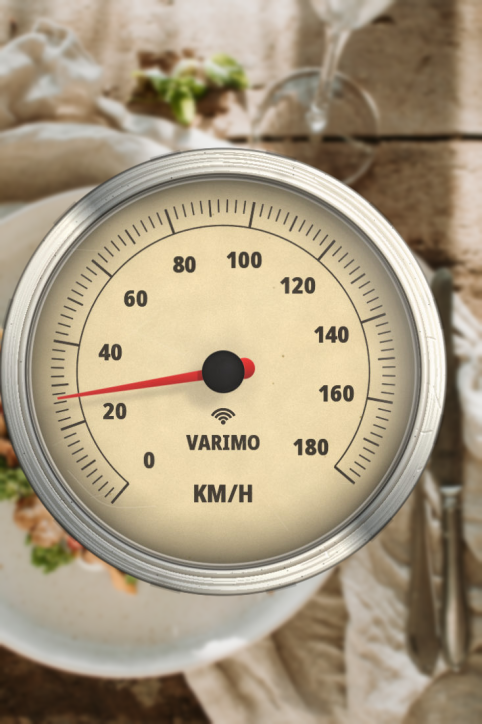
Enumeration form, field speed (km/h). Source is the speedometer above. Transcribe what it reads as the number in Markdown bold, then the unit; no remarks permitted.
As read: **27** km/h
